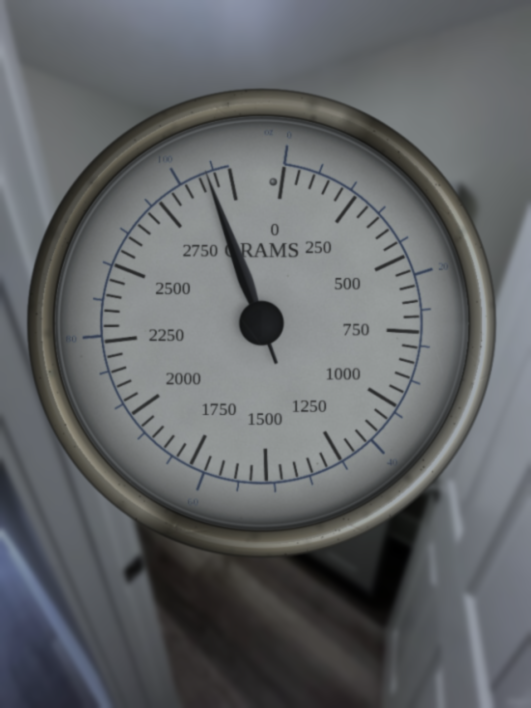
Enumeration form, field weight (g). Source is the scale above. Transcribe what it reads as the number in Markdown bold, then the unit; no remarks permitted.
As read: **2925** g
